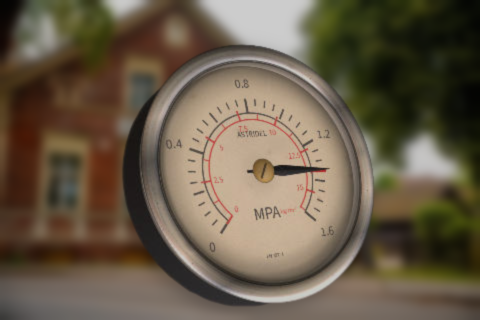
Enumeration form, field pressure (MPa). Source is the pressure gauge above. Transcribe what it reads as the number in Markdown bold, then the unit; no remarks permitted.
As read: **1.35** MPa
